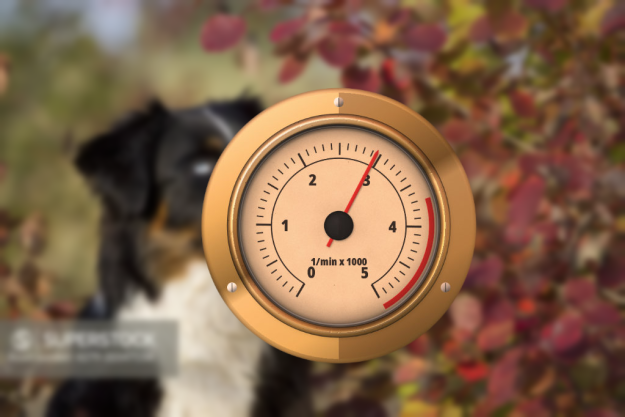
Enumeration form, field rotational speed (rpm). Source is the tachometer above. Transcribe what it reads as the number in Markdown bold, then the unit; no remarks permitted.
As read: **2950** rpm
